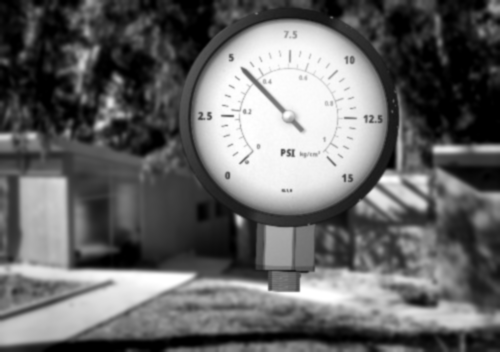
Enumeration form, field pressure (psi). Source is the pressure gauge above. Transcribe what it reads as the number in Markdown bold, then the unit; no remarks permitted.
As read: **5** psi
